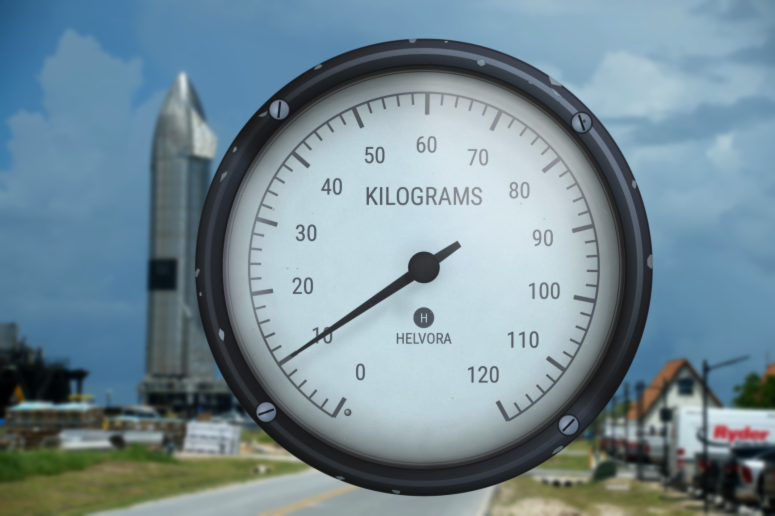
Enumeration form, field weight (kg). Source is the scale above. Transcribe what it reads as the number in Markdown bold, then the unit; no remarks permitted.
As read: **10** kg
